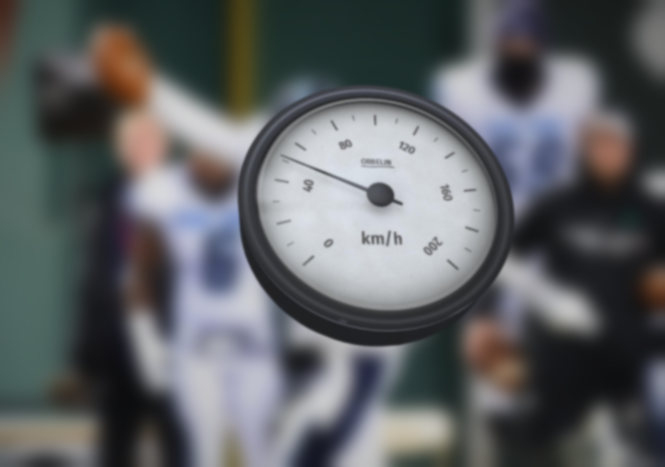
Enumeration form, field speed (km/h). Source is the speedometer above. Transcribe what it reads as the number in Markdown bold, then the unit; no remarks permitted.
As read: **50** km/h
